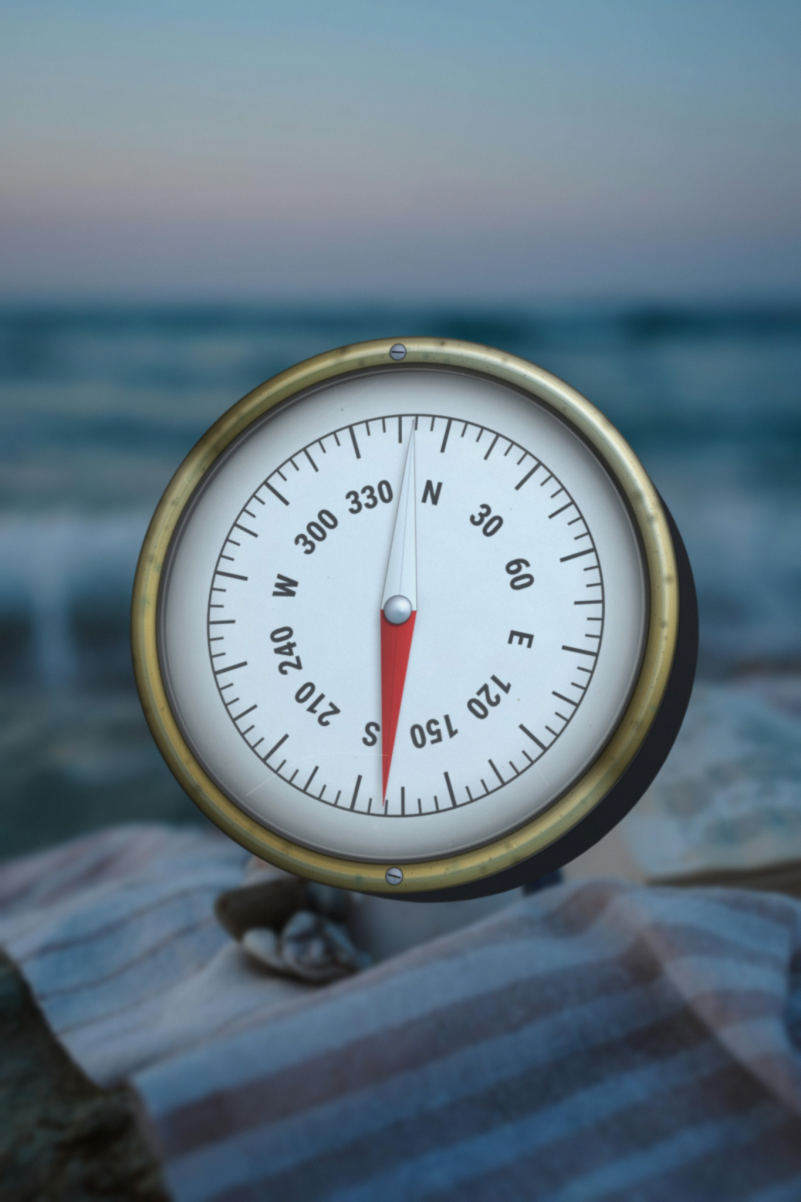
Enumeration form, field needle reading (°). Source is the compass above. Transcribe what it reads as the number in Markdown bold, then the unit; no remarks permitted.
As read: **170** °
